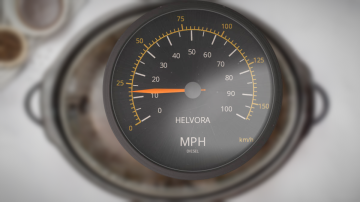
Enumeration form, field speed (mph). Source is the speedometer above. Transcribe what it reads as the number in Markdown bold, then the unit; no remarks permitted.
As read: **12.5** mph
